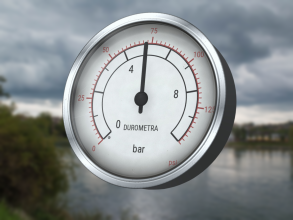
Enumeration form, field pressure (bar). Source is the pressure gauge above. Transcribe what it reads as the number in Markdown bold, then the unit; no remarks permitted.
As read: **5** bar
